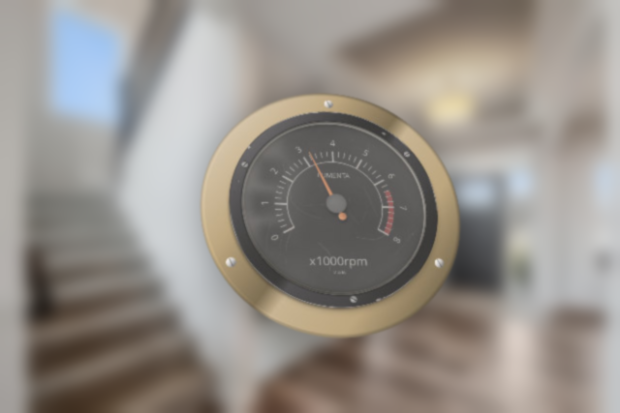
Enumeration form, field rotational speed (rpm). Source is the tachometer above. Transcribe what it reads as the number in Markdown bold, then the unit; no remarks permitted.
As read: **3200** rpm
